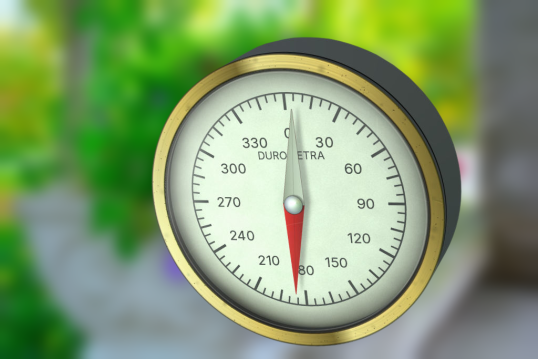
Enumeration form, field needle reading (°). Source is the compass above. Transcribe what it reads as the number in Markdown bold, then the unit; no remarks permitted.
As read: **185** °
